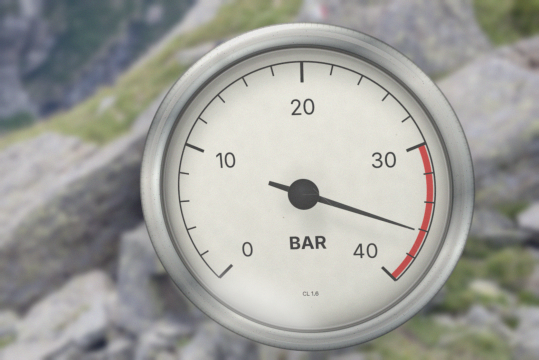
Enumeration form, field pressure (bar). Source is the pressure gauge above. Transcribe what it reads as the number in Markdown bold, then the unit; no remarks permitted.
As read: **36** bar
